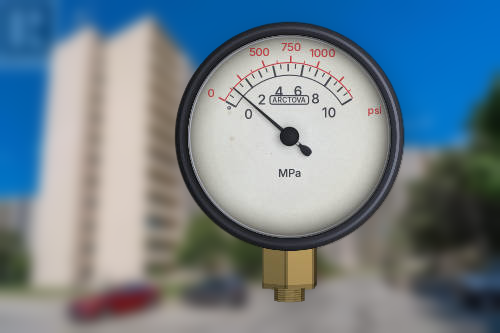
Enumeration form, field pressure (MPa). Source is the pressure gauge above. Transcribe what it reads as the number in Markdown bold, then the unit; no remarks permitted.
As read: **1** MPa
